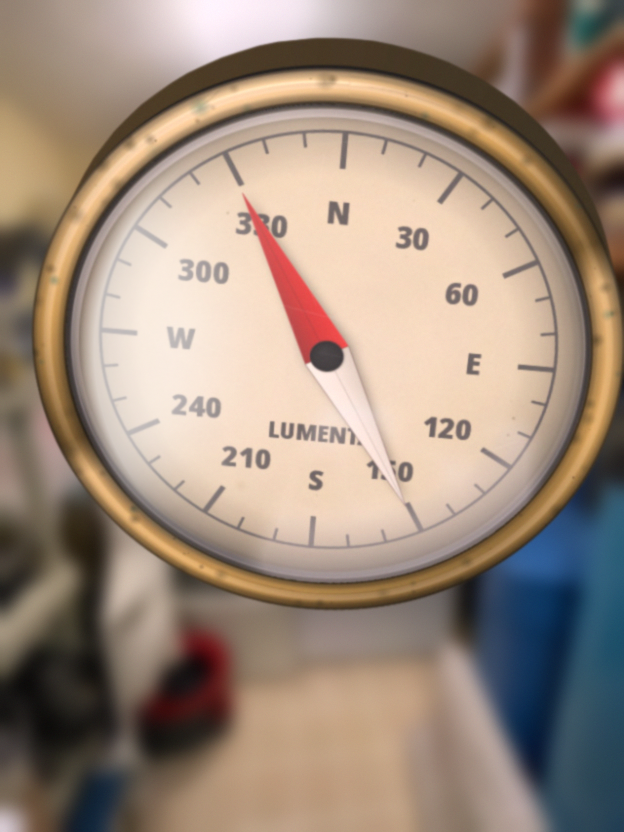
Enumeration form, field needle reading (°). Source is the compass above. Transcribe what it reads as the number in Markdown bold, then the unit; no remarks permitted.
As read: **330** °
